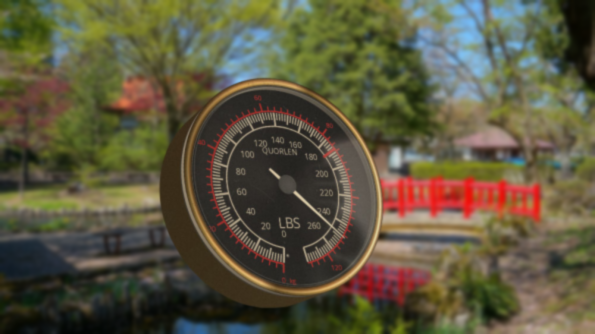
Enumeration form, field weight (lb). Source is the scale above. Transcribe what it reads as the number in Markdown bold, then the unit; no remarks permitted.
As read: **250** lb
